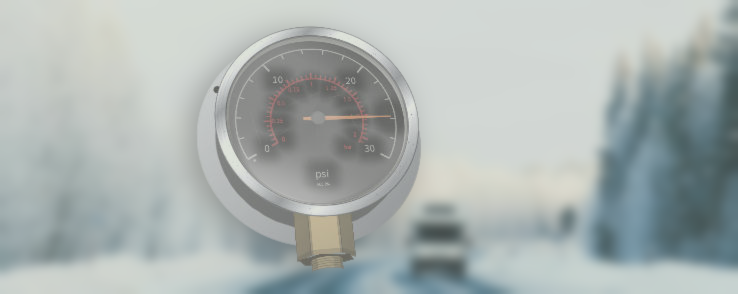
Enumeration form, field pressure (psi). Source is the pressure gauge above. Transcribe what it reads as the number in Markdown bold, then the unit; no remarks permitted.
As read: **26** psi
